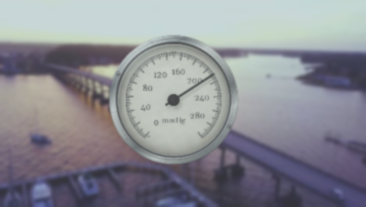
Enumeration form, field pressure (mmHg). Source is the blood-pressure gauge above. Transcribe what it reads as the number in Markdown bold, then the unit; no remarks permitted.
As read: **210** mmHg
